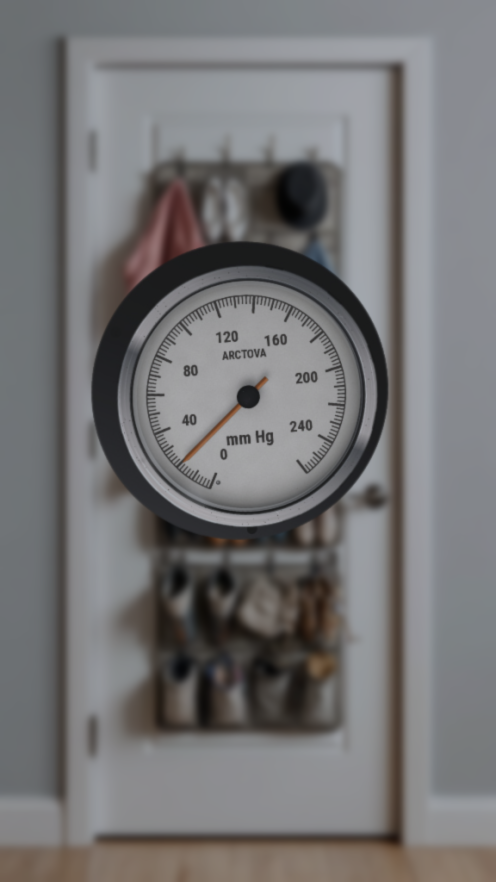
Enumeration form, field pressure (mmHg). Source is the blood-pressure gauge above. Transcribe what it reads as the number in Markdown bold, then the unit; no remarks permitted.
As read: **20** mmHg
